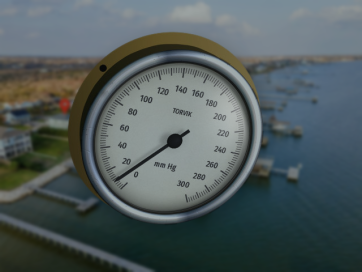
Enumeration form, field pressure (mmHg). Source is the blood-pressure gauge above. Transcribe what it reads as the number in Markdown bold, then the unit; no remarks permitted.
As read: **10** mmHg
